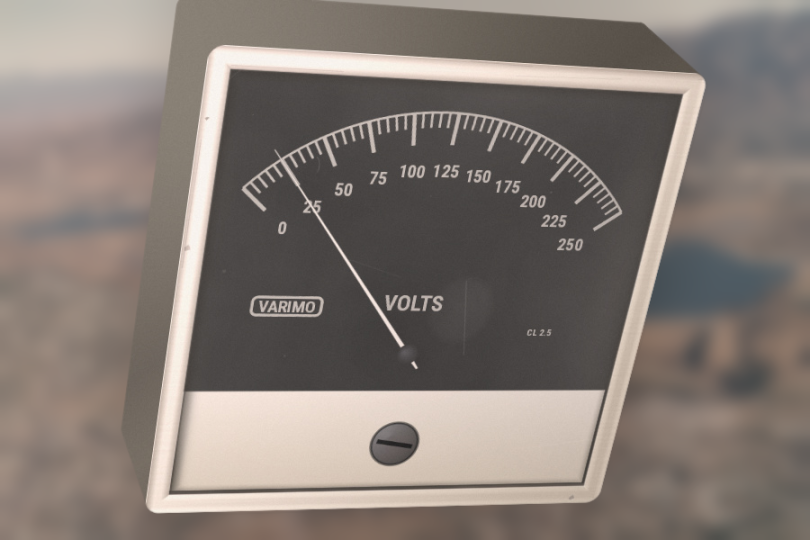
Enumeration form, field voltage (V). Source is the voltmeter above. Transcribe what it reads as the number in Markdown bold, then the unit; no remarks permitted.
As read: **25** V
